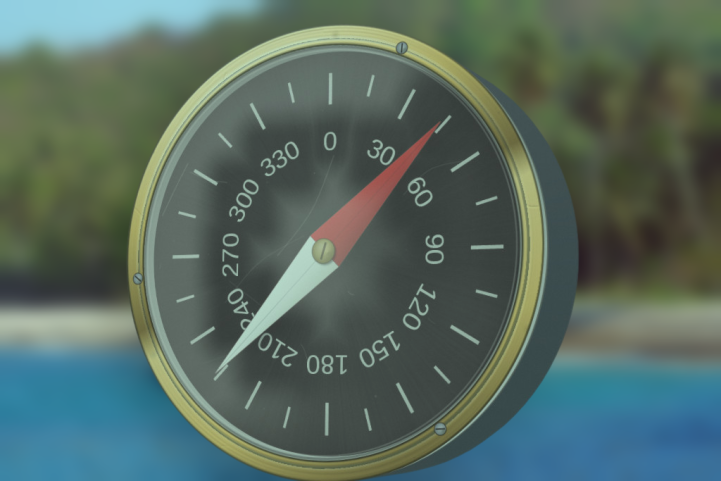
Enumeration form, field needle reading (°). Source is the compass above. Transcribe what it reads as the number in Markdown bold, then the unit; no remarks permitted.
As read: **45** °
